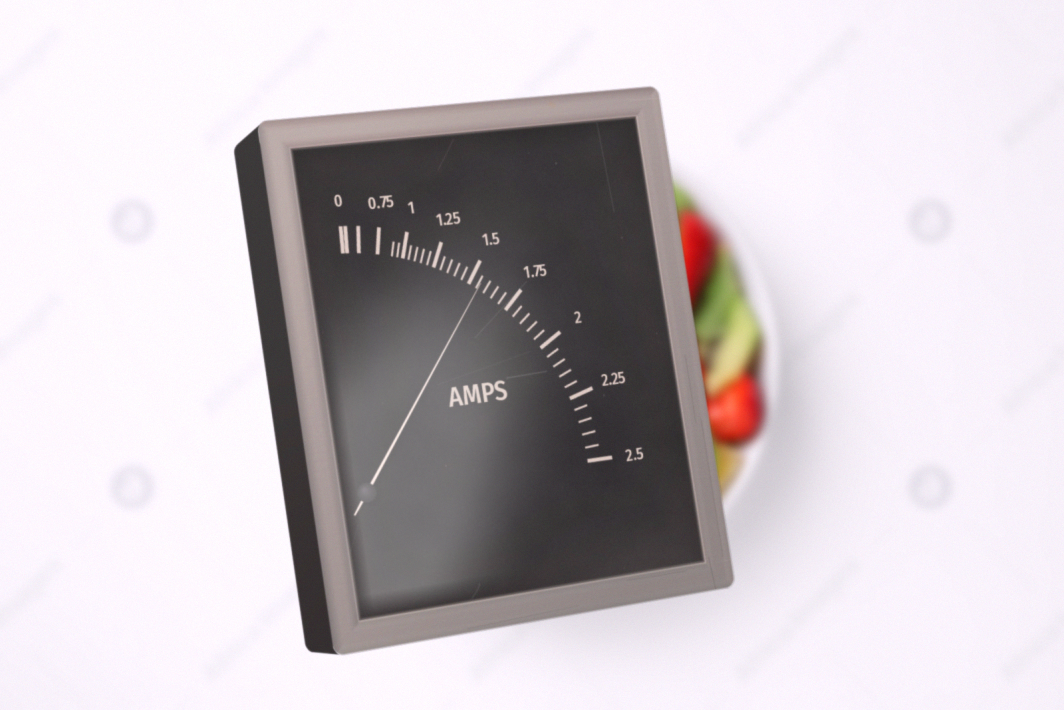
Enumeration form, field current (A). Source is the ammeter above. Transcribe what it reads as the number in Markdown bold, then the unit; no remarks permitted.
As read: **1.55** A
